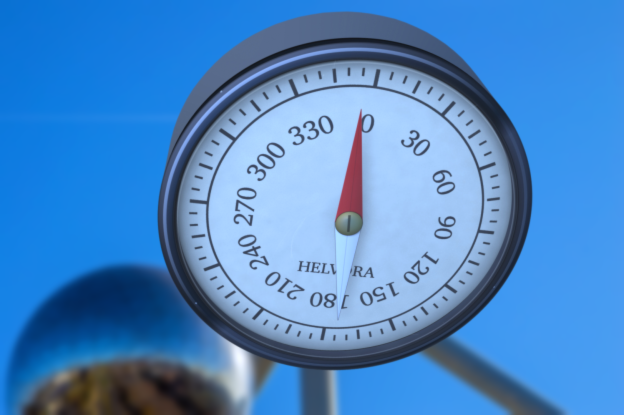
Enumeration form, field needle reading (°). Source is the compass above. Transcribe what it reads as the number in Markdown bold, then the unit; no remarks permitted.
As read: **355** °
